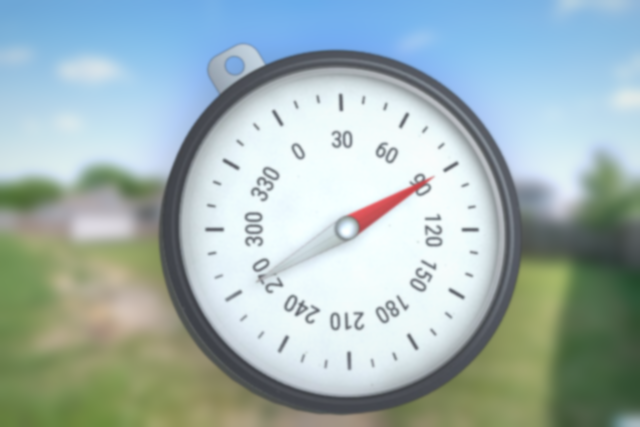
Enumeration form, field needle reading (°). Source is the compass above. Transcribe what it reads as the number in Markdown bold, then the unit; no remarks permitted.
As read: **90** °
